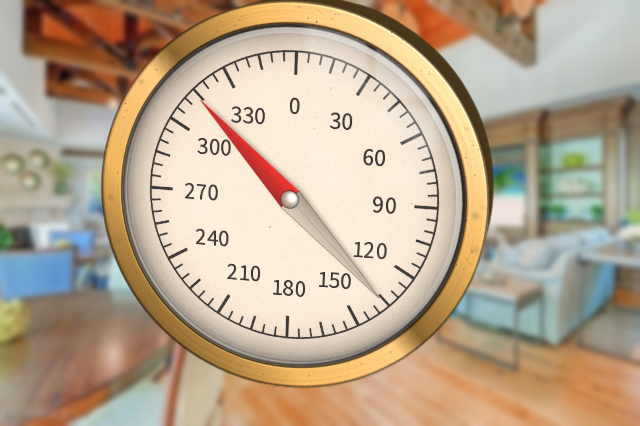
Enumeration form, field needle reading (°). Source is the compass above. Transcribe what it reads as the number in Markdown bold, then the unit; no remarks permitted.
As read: **315** °
